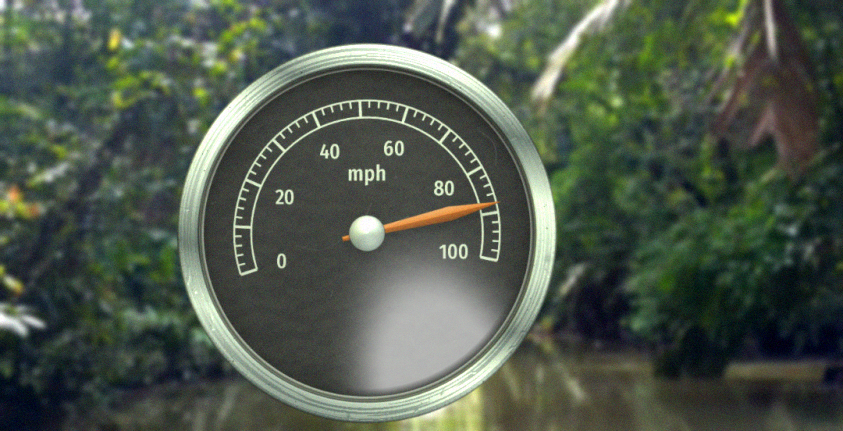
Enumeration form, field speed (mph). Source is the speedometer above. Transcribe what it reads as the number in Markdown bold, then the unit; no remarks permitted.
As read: **88** mph
